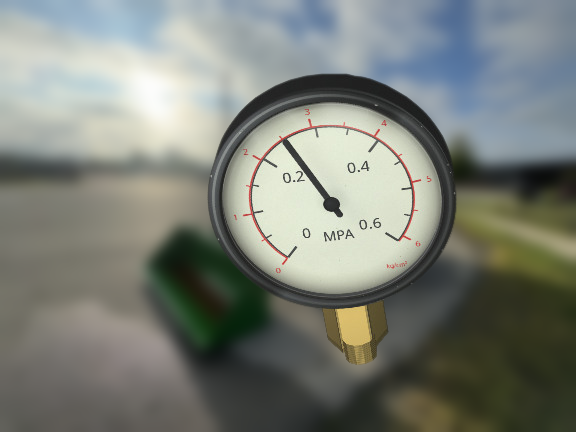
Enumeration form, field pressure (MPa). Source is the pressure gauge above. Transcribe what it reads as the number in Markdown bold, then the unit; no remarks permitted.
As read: **0.25** MPa
